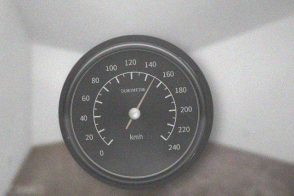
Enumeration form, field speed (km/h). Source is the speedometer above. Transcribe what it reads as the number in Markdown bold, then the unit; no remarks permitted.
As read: **150** km/h
